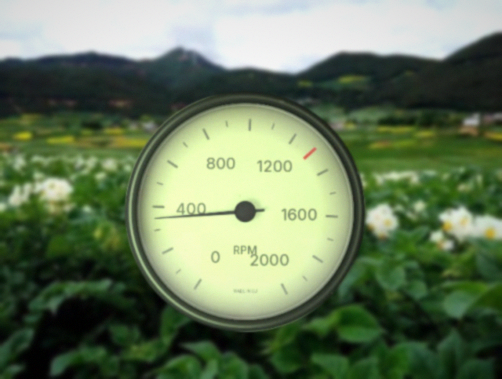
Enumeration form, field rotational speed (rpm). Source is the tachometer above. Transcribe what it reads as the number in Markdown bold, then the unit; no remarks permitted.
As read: **350** rpm
